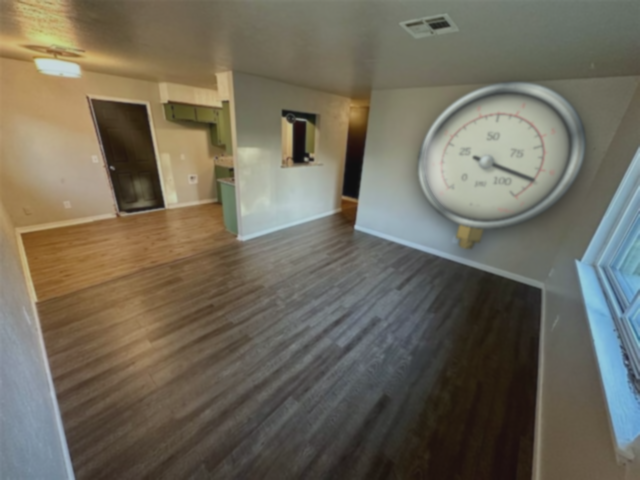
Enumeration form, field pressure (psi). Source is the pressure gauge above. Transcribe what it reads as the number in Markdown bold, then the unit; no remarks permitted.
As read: **90** psi
